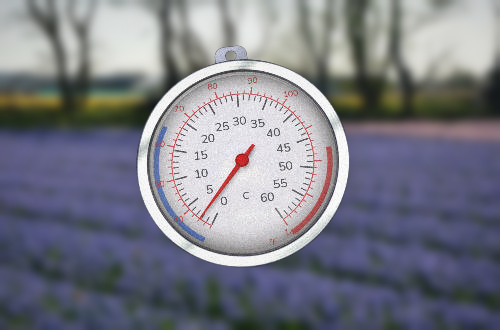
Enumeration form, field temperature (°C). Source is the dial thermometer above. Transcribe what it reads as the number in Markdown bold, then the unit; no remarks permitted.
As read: **2** °C
